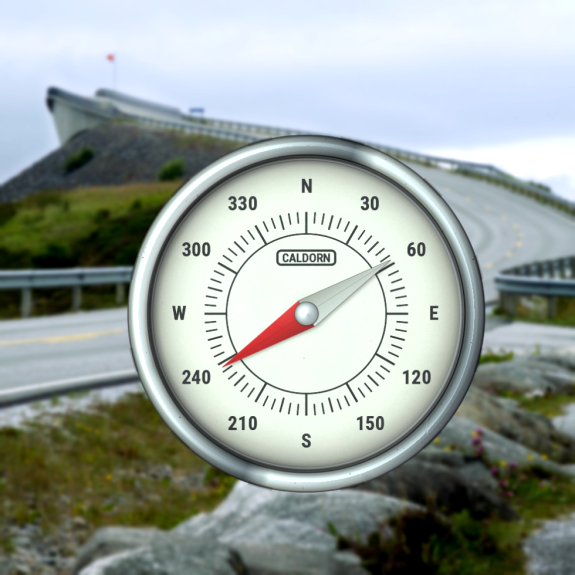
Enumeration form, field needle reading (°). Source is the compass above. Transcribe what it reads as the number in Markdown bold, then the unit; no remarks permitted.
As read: **237.5** °
